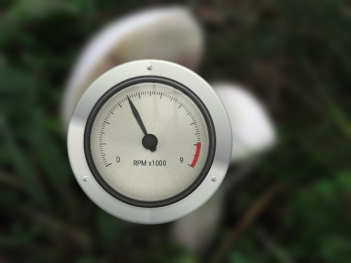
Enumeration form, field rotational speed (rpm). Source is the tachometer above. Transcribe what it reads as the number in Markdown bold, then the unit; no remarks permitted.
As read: **3500** rpm
